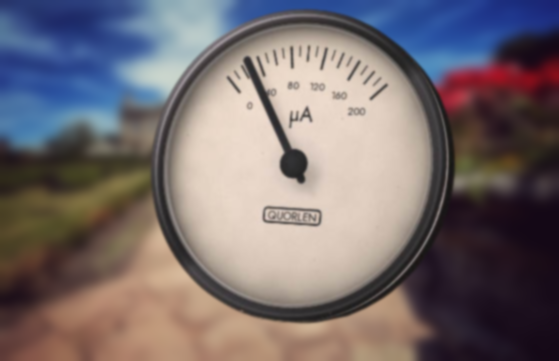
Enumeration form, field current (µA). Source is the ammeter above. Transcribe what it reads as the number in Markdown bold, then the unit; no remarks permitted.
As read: **30** µA
